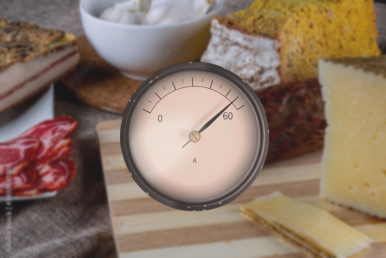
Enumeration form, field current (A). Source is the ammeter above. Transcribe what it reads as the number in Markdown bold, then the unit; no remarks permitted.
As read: **55** A
